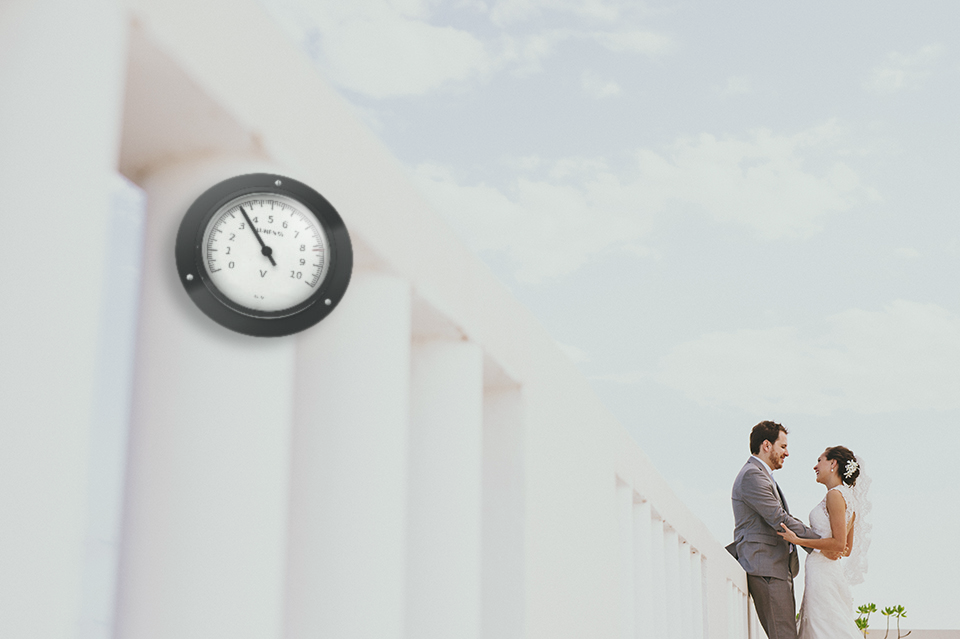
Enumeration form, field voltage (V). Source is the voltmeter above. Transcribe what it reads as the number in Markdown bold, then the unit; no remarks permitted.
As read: **3.5** V
